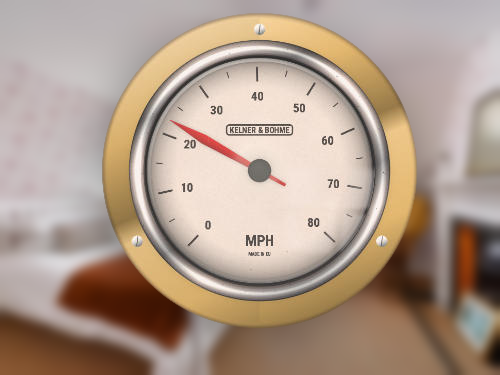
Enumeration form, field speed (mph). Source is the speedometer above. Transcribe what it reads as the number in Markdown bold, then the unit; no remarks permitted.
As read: **22.5** mph
